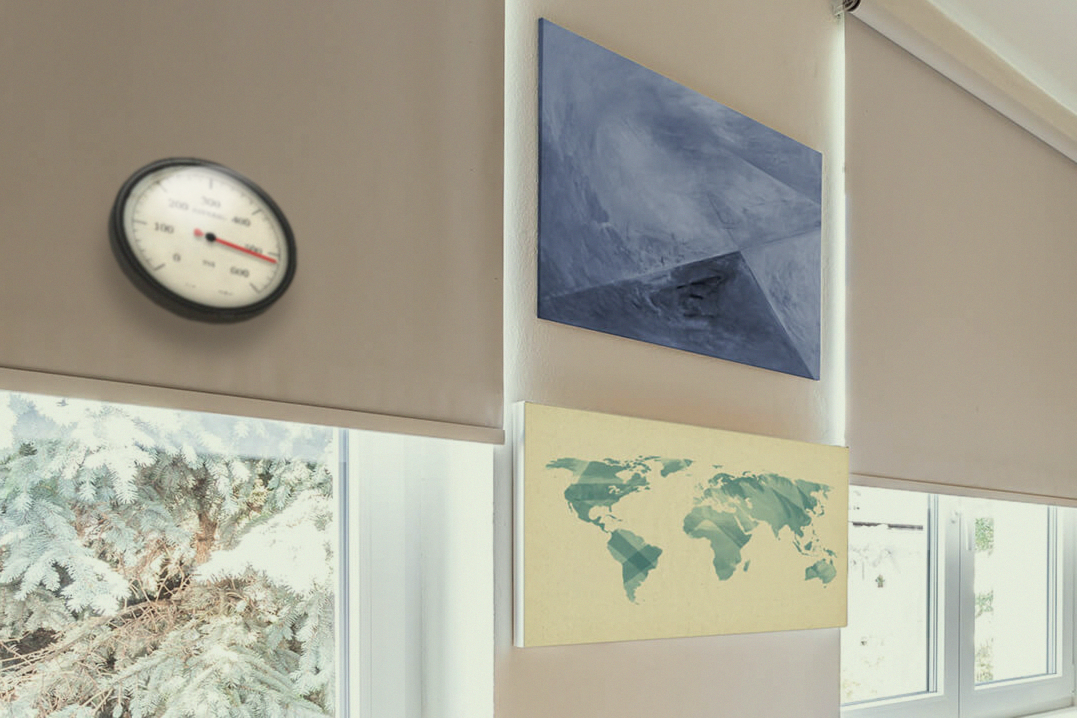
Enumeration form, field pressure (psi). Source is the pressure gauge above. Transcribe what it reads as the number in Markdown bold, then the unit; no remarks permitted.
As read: **520** psi
